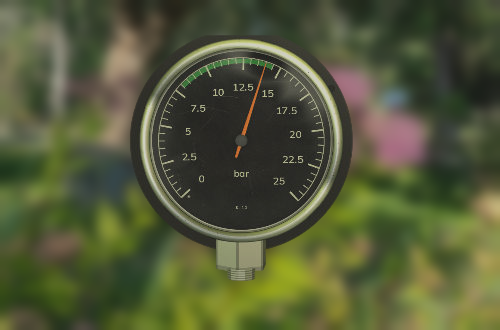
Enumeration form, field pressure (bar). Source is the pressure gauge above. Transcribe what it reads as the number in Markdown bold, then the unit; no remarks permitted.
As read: **14** bar
